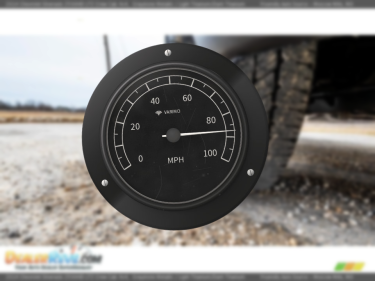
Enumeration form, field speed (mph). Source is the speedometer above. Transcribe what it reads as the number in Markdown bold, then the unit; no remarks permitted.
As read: **87.5** mph
